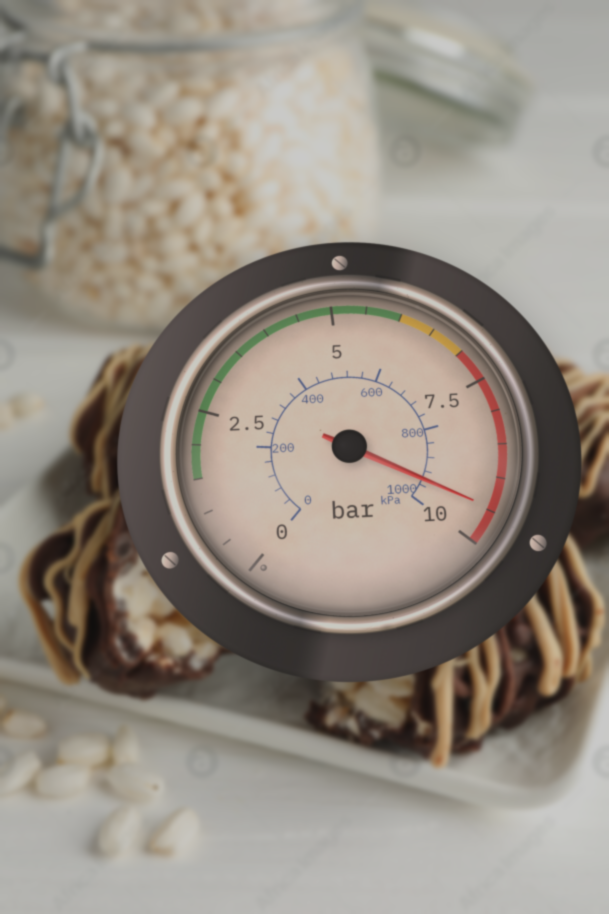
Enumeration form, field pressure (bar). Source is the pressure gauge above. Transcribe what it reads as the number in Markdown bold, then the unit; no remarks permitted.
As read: **9.5** bar
